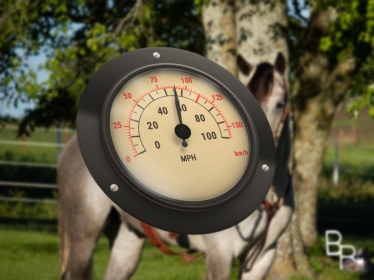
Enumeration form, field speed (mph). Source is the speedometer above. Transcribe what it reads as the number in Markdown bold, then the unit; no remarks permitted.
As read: **55** mph
